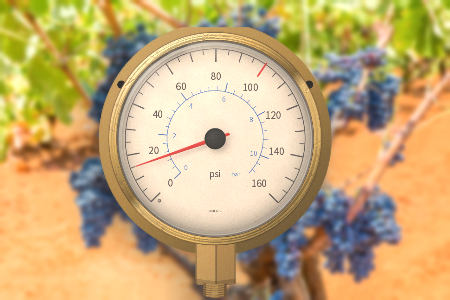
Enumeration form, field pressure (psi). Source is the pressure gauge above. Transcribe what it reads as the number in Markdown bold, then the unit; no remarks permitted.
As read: **15** psi
